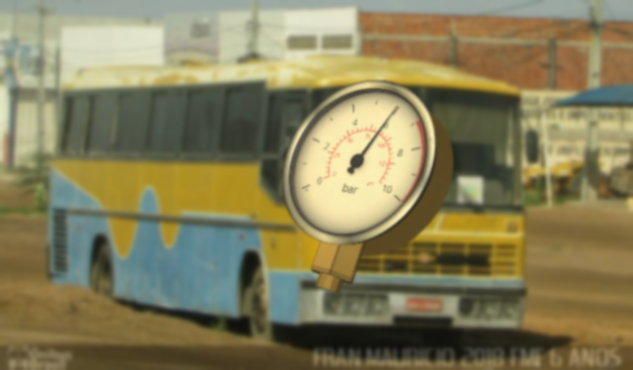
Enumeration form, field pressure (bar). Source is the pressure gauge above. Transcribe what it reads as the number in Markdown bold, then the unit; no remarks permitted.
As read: **6** bar
